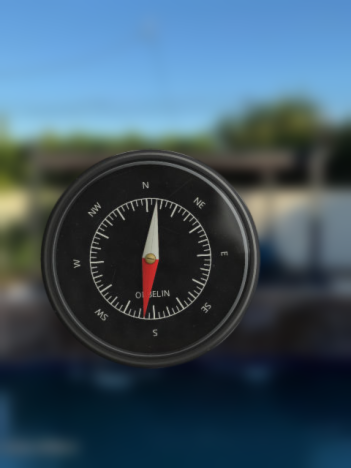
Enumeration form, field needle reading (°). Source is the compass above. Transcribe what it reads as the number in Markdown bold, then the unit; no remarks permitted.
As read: **190** °
